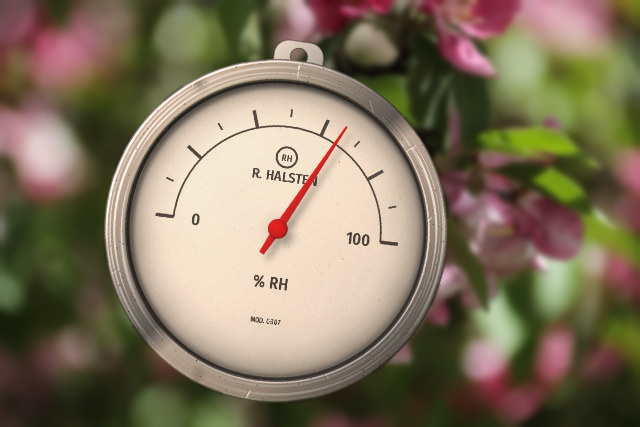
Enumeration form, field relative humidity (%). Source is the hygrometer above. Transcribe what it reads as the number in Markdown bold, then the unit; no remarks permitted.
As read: **65** %
